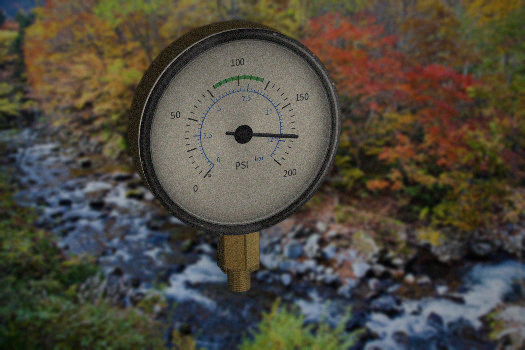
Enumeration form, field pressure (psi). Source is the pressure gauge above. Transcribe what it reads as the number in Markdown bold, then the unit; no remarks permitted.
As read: **175** psi
